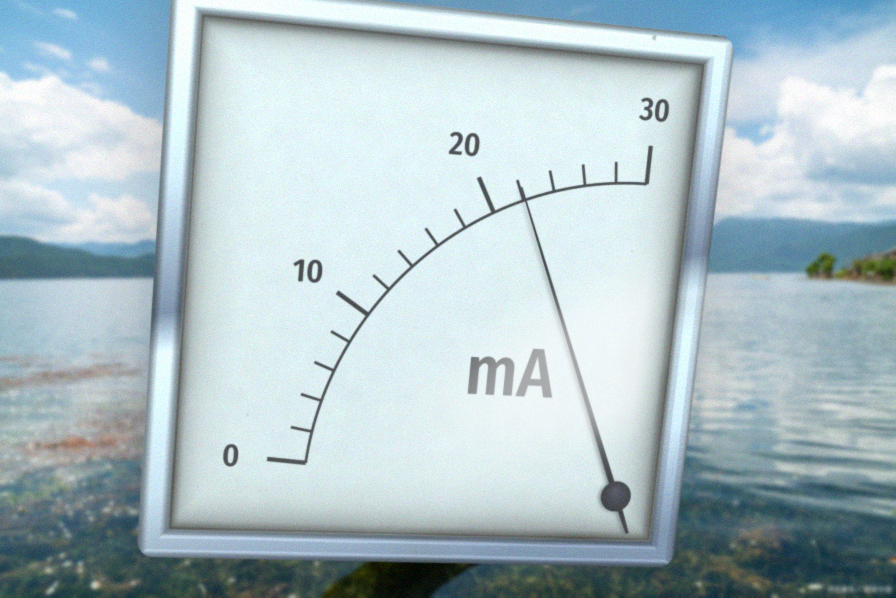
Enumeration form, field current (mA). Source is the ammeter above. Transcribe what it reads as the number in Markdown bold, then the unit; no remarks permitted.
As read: **22** mA
